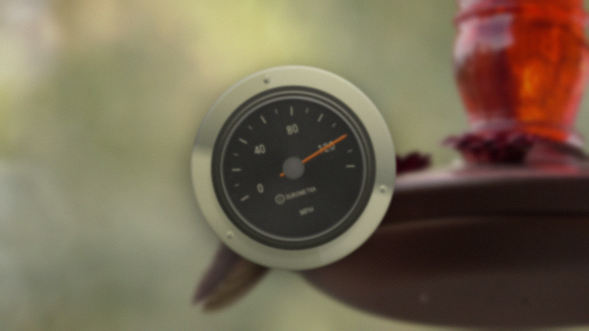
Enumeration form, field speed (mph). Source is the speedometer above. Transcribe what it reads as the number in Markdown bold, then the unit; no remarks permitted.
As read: **120** mph
